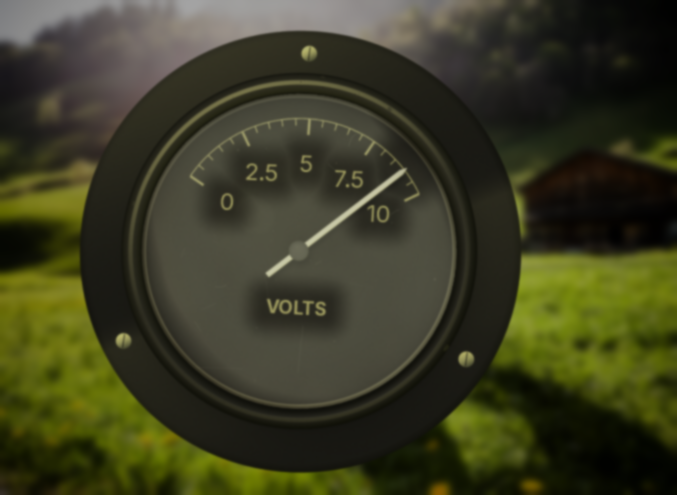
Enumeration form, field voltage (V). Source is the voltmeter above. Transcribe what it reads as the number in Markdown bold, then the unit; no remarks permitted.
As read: **9** V
